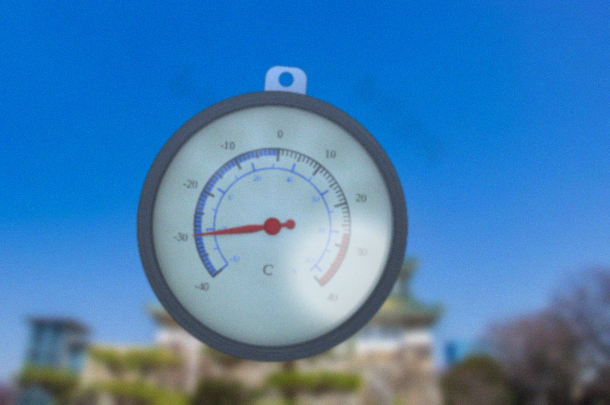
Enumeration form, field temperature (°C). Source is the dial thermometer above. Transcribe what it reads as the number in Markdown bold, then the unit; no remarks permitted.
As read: **-30** °C
